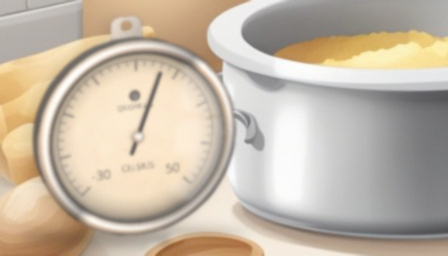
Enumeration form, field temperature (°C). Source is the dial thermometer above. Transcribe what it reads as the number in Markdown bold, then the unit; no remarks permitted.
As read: **16** °C
